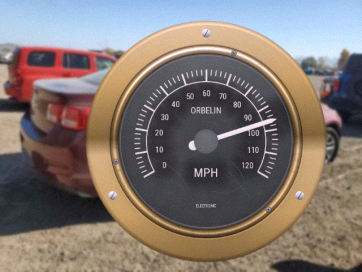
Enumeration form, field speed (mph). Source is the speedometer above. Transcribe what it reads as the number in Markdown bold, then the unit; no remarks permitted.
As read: **96** mph
